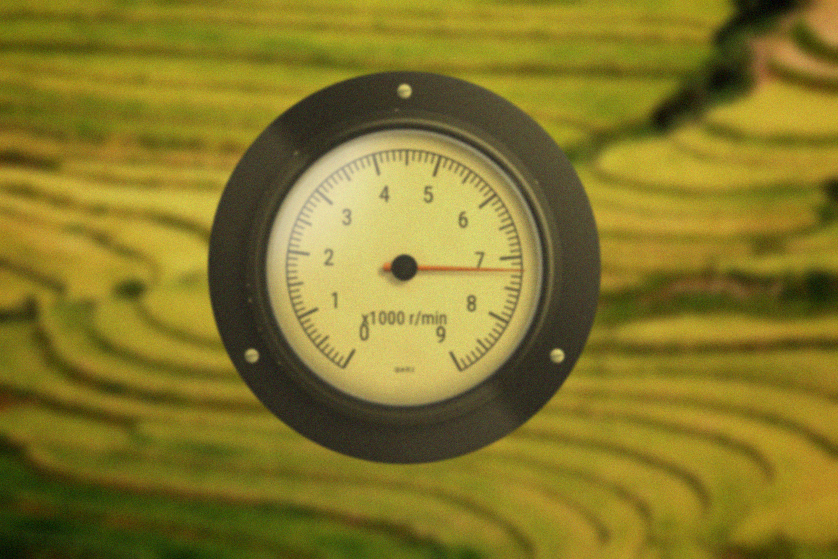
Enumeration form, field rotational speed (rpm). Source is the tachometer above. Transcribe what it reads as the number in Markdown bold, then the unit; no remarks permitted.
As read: **7200** rpm
